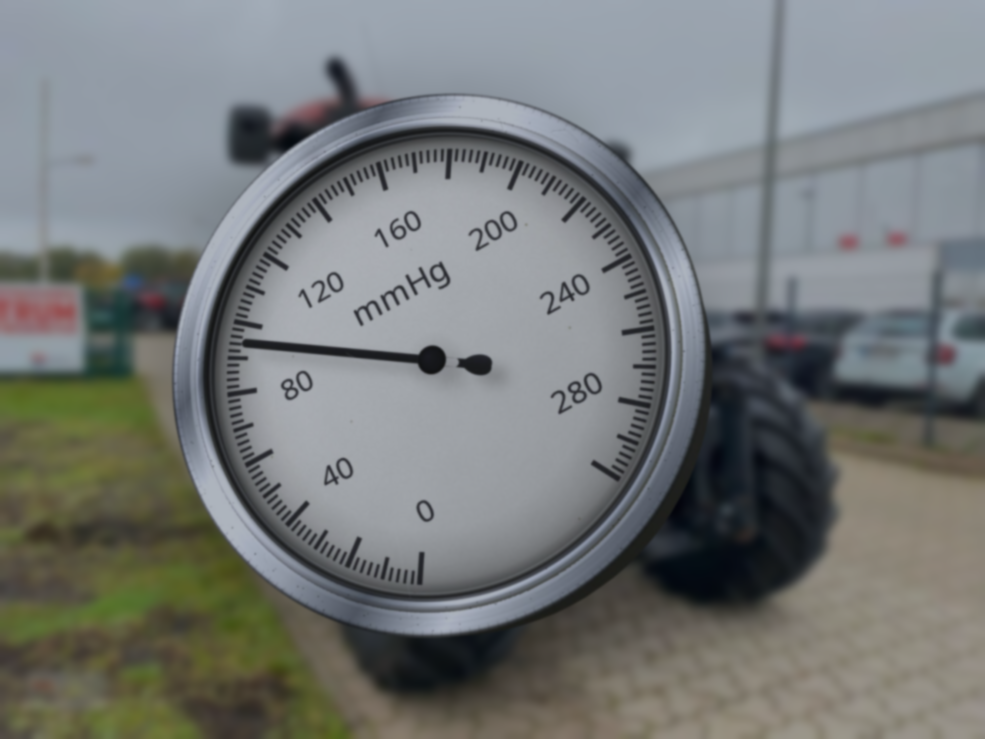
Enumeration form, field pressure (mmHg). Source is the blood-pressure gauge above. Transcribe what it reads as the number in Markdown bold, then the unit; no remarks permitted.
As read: **94** mmHg
